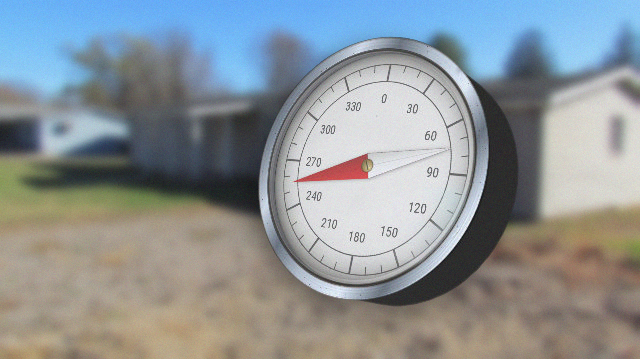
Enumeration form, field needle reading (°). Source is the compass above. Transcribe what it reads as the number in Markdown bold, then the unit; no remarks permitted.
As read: **255** °
